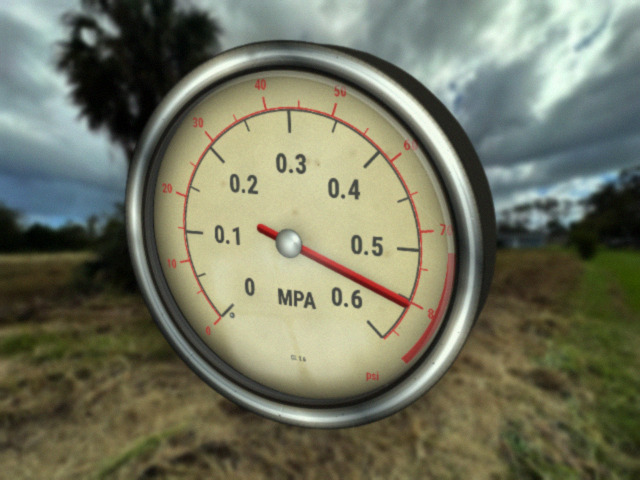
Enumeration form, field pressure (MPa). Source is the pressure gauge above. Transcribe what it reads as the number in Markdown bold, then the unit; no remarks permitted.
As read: **0.55** MPa
